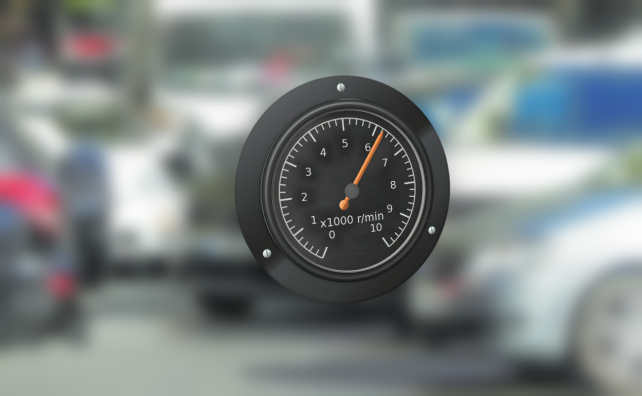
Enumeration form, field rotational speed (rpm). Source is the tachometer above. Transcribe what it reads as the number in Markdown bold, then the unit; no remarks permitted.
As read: **6200** rpm
